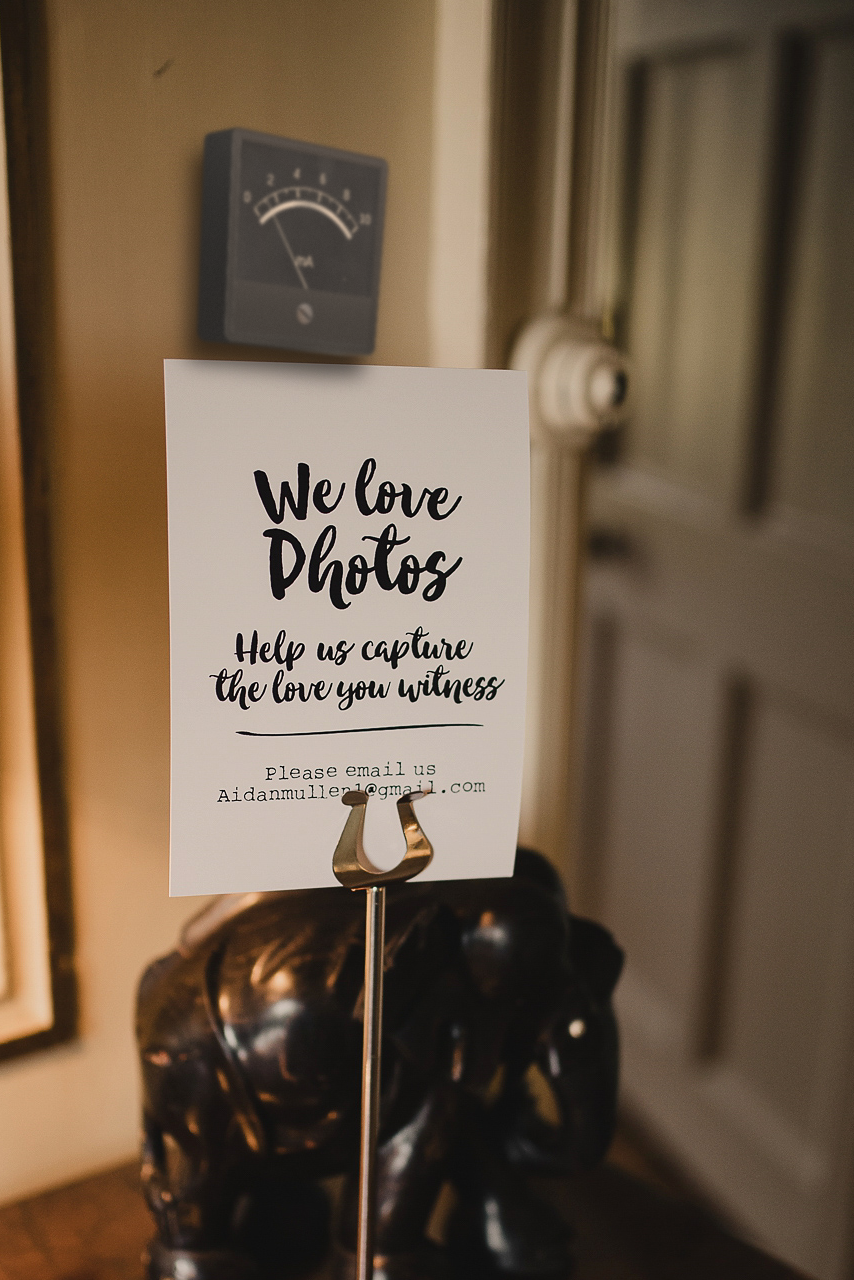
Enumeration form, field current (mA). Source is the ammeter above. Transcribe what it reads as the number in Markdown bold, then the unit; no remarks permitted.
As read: **1** mA
